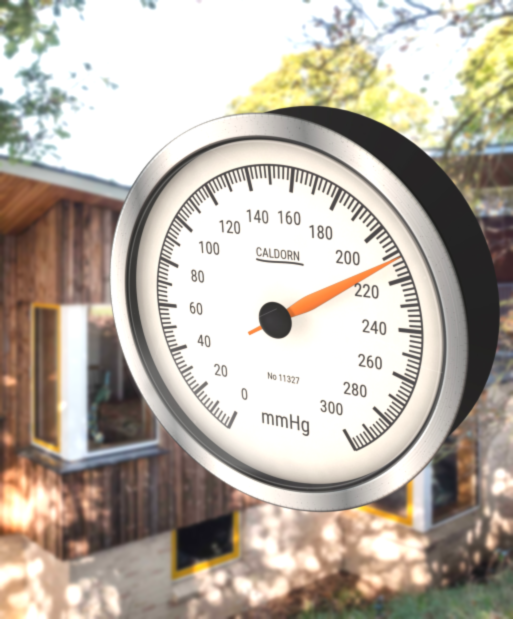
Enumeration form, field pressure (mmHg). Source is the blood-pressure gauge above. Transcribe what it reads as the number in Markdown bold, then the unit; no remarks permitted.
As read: **212** mmHg
